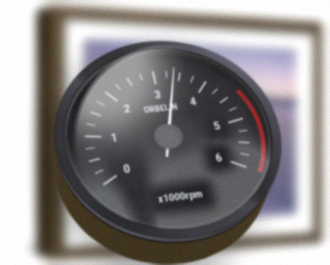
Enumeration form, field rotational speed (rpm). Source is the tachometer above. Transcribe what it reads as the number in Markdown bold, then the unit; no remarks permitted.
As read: **3375** rpm
